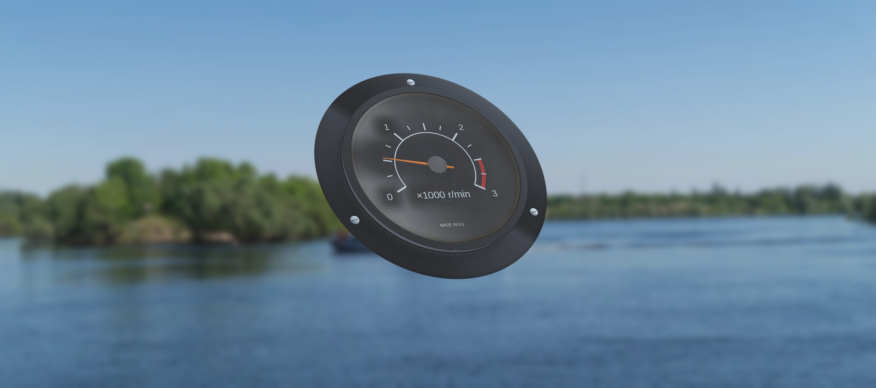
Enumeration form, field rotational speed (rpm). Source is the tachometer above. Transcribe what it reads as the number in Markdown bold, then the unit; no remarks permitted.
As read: **500** rpm
